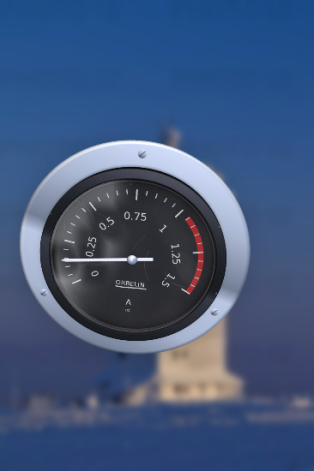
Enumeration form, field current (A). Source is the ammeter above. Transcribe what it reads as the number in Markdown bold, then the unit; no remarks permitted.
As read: **0.15** A
